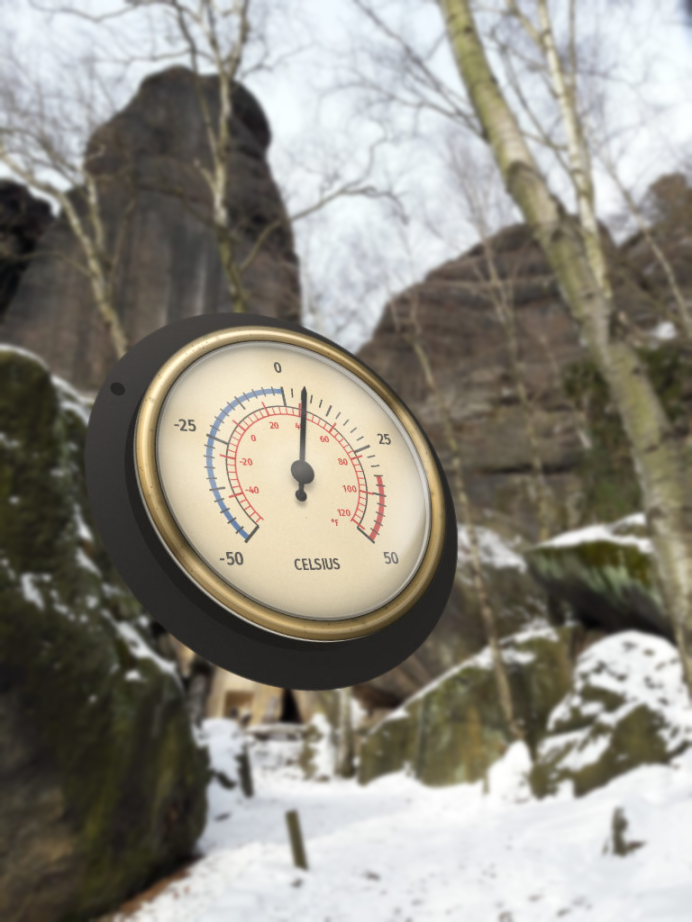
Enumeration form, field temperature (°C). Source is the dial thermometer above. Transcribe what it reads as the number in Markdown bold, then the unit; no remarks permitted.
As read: **5** °C
